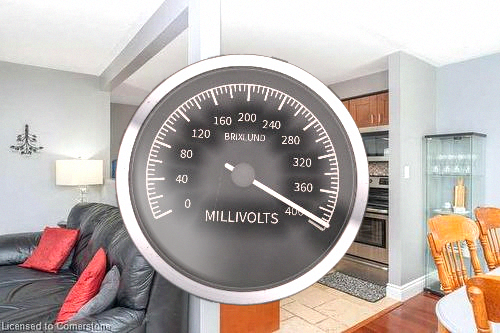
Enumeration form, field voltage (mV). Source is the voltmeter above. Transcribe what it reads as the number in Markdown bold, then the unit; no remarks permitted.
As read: **395** mV
